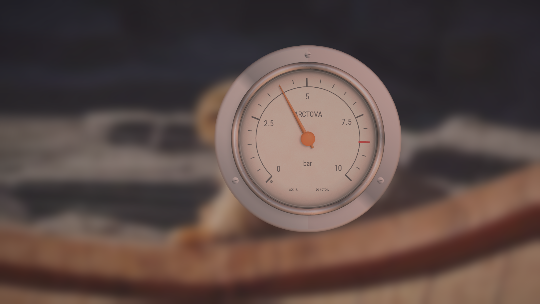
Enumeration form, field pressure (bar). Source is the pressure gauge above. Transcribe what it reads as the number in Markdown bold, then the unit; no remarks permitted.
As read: **4** bar
